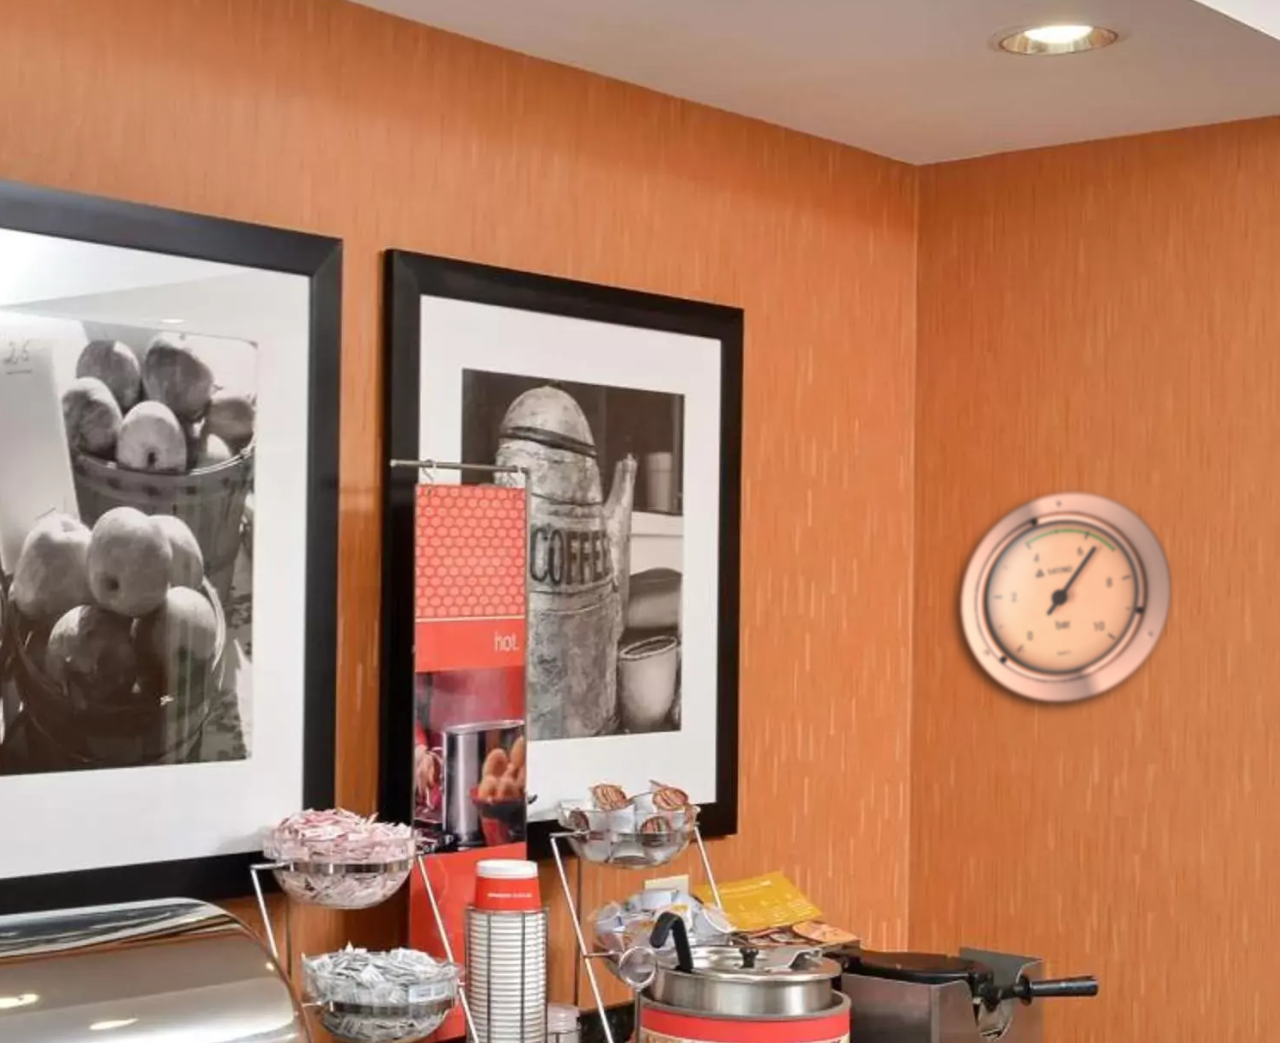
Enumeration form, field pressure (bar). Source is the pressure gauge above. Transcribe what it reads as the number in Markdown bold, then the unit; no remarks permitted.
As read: **6.5** bar
